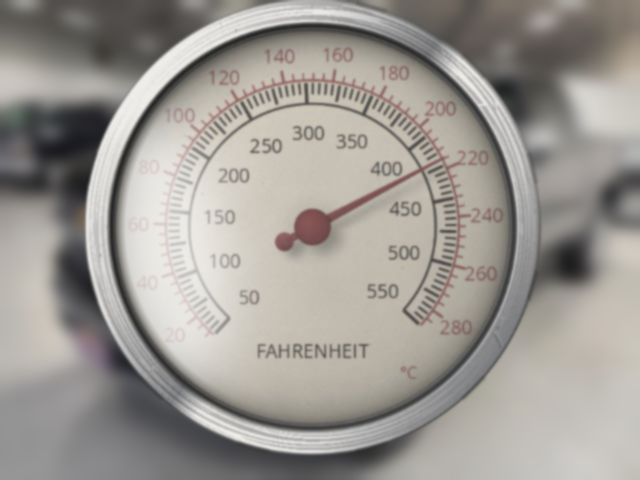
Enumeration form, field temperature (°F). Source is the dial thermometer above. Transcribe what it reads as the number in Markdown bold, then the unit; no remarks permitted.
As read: **420** °F
